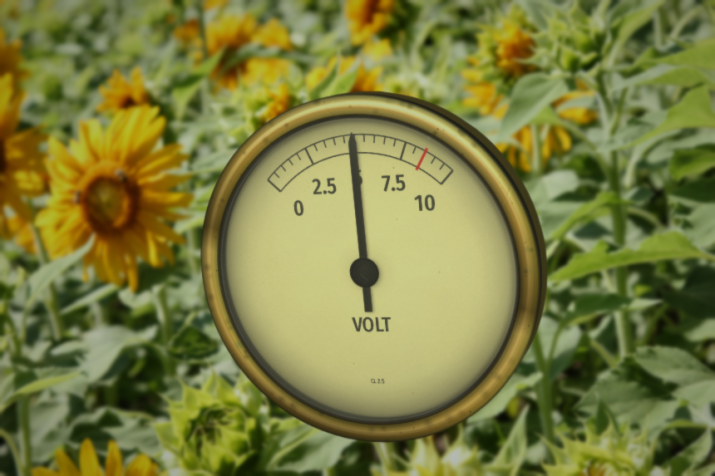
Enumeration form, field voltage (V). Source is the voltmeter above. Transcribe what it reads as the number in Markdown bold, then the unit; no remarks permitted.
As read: **5** V
